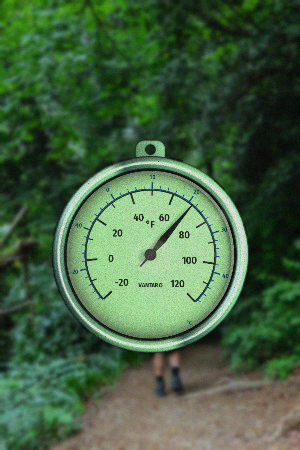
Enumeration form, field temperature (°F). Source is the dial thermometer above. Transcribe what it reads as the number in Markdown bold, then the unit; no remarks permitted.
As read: **70** °F
